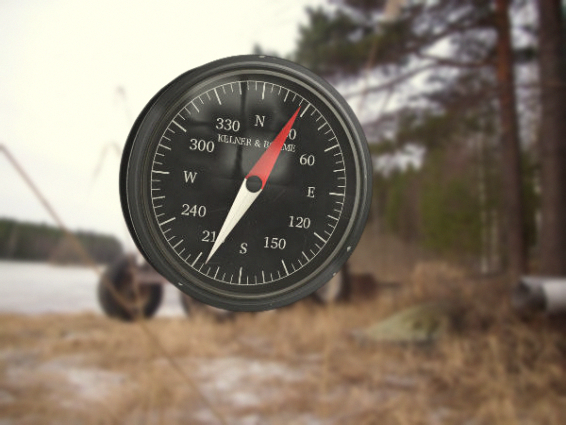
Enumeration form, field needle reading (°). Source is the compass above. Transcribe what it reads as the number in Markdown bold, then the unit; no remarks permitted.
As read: **25** °
